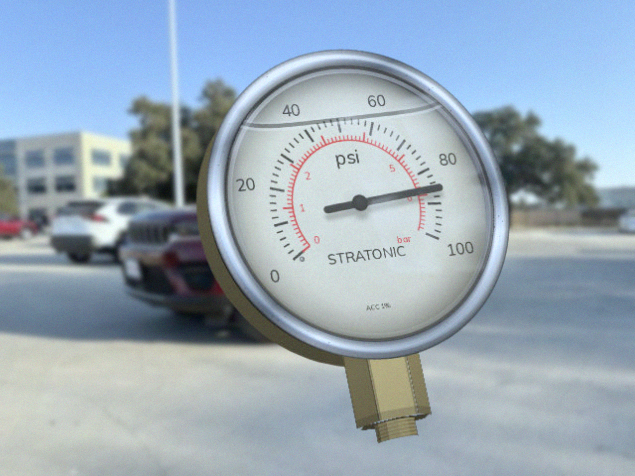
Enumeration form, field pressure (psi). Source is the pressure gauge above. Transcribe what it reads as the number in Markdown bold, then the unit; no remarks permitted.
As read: **86** psi
